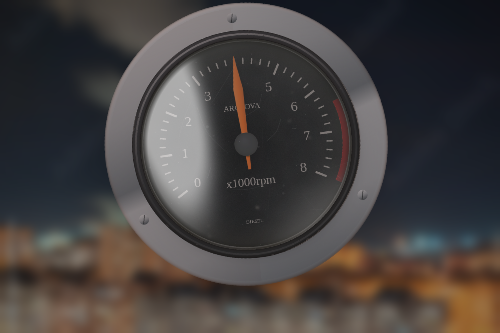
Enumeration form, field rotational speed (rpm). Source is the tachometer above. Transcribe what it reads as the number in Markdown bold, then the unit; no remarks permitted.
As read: **4000** rpm
